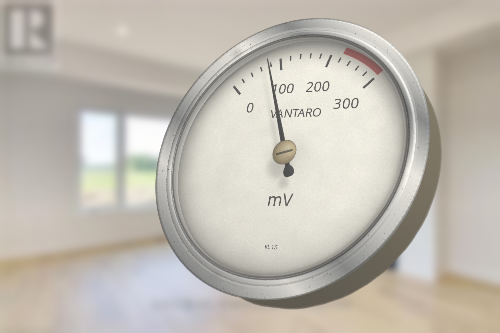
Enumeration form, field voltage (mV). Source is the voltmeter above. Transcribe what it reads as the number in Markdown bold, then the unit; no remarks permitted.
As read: **80** mV
